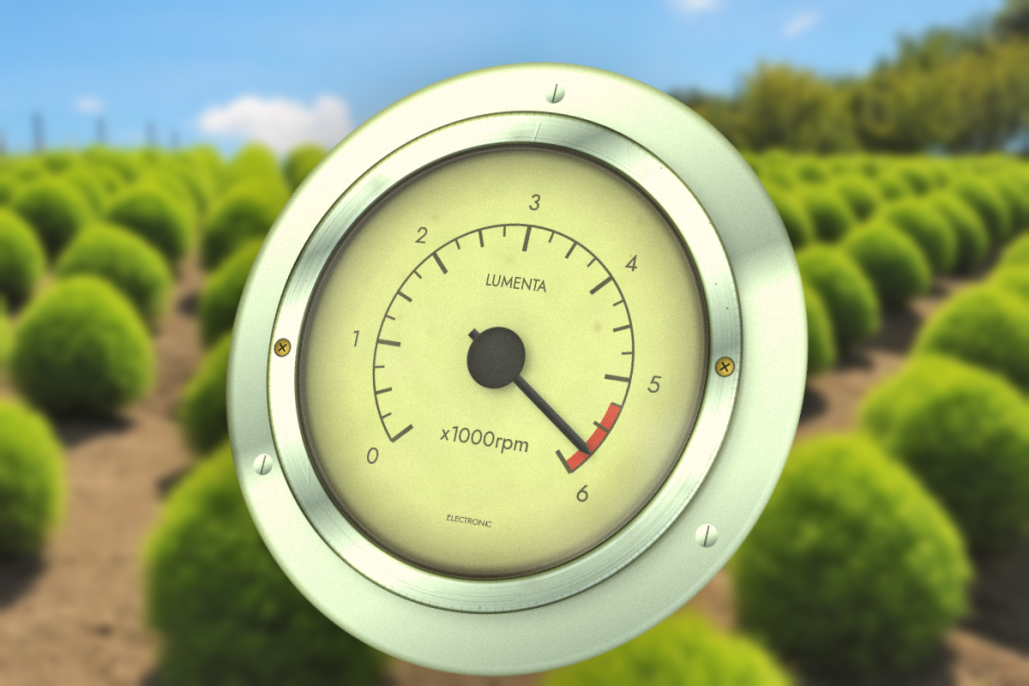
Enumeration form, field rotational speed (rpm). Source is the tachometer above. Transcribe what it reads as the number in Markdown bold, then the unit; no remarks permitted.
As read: **5750** rpm
